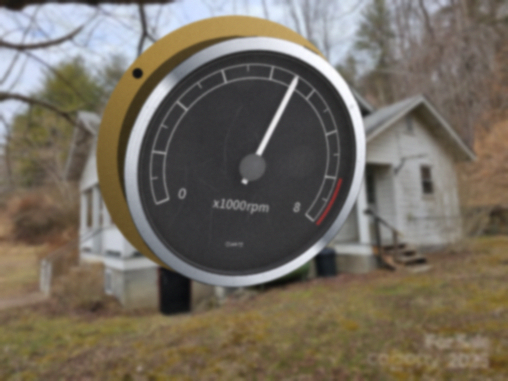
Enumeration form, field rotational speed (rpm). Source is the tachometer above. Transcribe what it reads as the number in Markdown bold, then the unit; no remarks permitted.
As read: **4500** rpm
